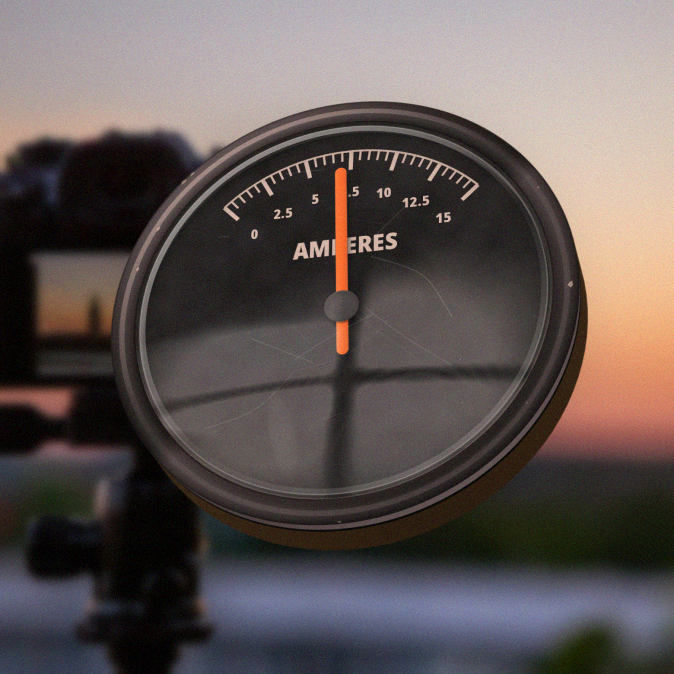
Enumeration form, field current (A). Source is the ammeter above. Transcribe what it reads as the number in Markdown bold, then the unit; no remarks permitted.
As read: **7** A
